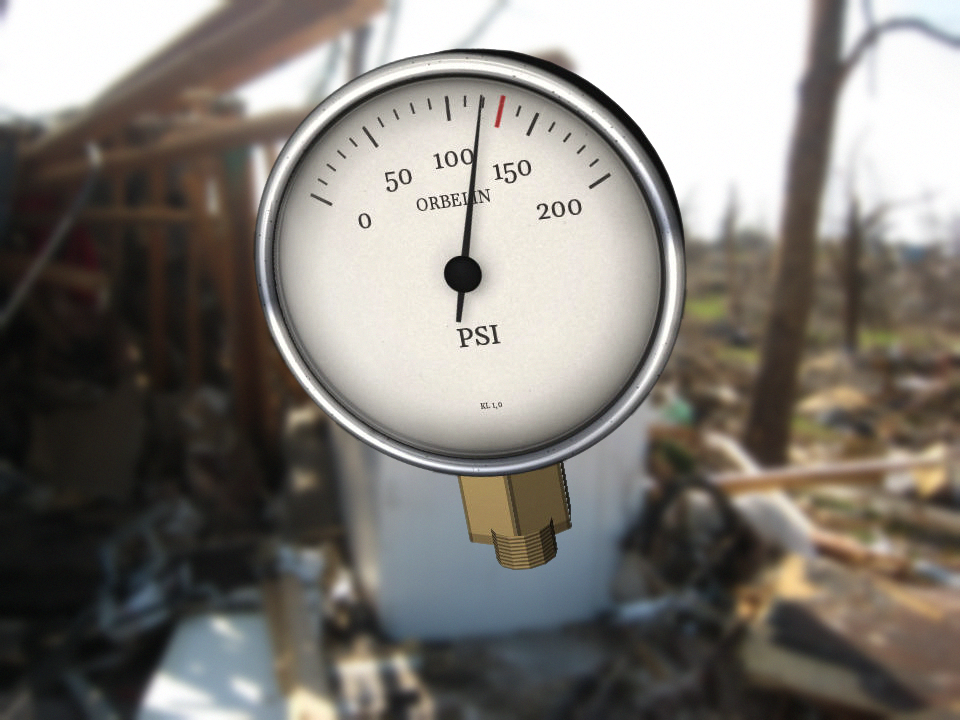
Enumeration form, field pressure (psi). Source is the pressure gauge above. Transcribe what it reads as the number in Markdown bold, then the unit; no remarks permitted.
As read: **120** psi
